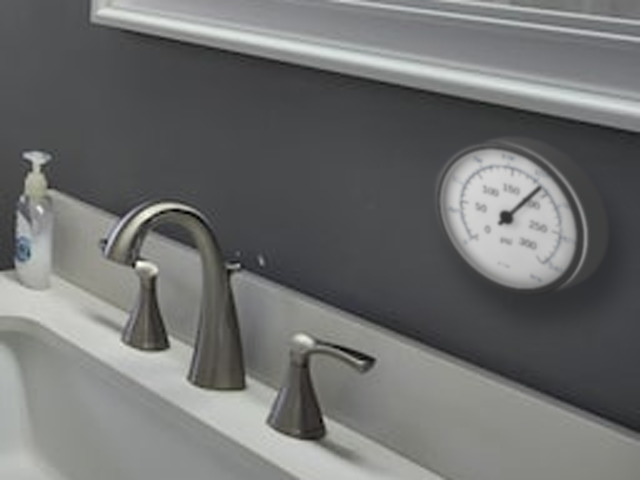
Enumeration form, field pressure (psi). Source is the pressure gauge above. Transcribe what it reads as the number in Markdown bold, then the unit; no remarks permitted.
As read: **190** psi
